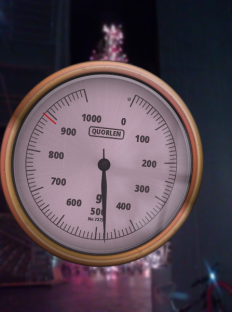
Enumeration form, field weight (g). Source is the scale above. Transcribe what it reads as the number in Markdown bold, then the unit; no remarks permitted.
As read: **480** g
